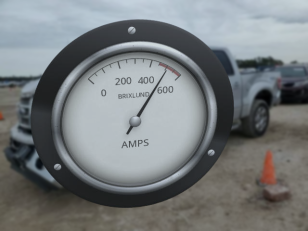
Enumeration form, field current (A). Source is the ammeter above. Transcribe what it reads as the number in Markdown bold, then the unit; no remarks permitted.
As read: **500** A
